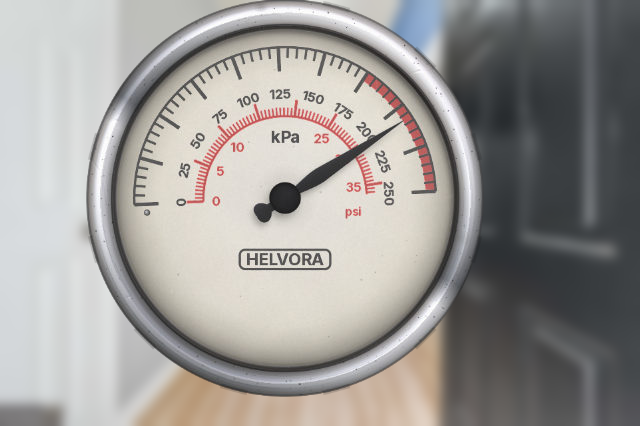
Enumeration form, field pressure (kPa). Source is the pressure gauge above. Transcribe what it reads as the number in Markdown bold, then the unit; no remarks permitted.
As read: **207.5** kPa
